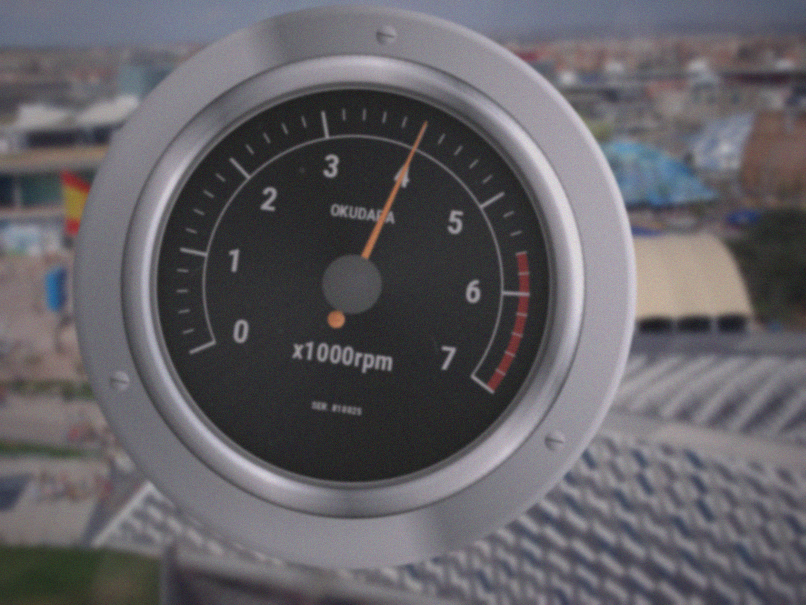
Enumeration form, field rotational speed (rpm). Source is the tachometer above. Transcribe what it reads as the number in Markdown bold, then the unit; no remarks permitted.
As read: **4000** rpm
